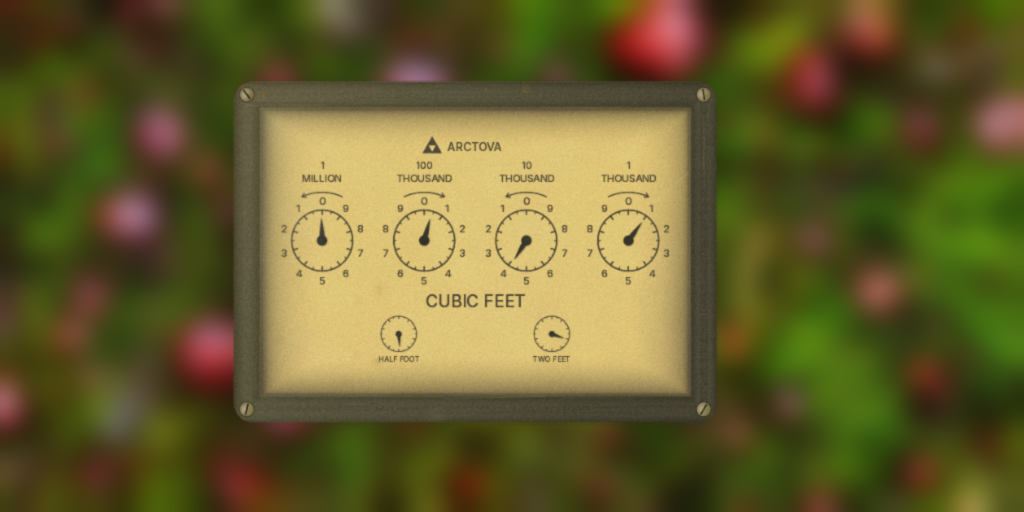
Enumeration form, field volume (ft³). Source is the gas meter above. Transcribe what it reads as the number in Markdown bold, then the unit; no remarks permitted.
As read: **4100** ft³
